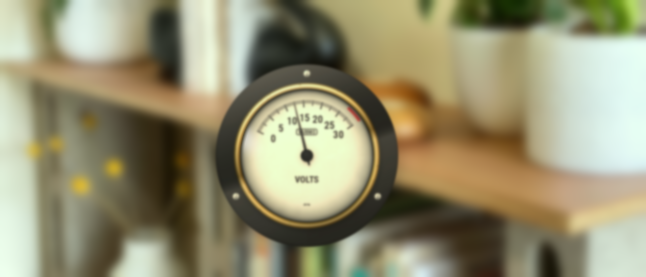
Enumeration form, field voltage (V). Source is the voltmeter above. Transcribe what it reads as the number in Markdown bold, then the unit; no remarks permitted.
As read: **12.5** V
